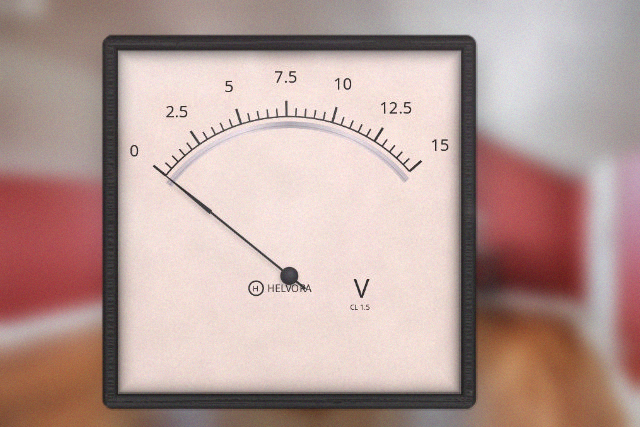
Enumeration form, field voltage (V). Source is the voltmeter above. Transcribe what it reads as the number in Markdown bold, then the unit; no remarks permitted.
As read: **0** V
